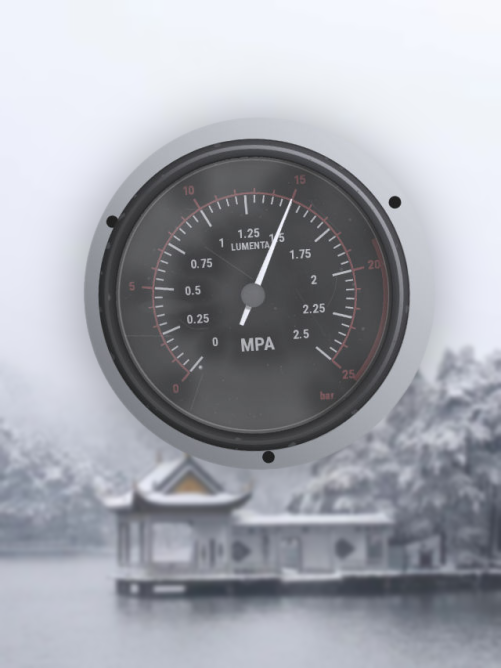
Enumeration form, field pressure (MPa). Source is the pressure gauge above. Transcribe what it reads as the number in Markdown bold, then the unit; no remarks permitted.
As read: **1.5** MPa
